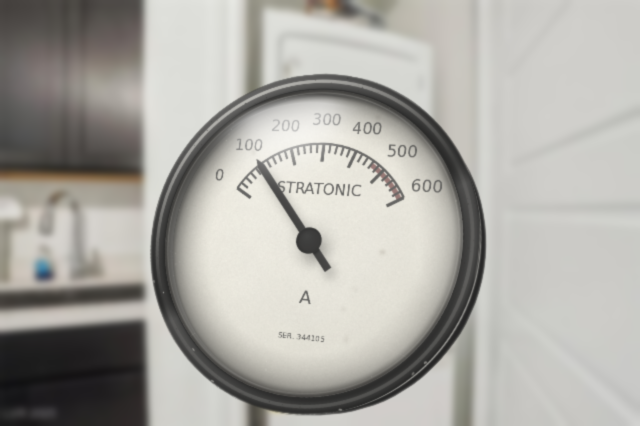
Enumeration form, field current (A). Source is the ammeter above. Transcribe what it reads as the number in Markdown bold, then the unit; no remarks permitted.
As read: **100** A
